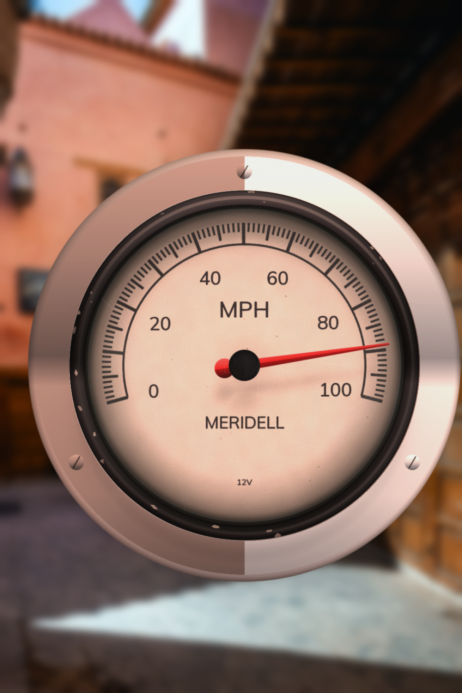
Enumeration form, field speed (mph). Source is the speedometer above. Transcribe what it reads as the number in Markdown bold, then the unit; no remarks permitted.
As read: **89** mph
